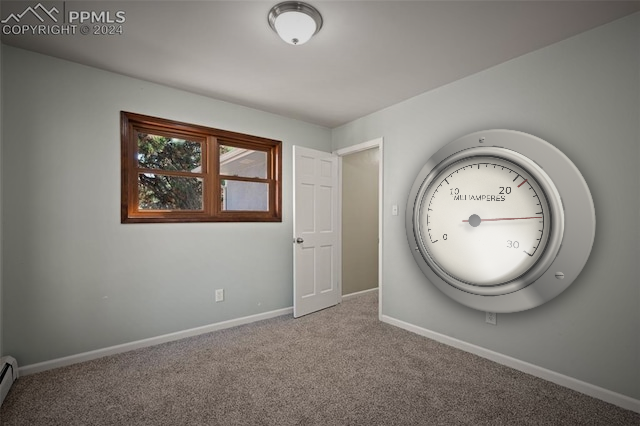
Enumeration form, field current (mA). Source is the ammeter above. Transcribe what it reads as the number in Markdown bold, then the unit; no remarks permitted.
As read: **25.5** mA
